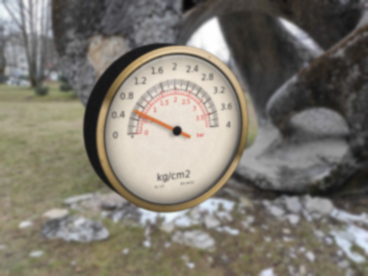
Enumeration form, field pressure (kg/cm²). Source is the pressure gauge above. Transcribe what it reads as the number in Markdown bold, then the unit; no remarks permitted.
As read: **0.6** kg/cm²
